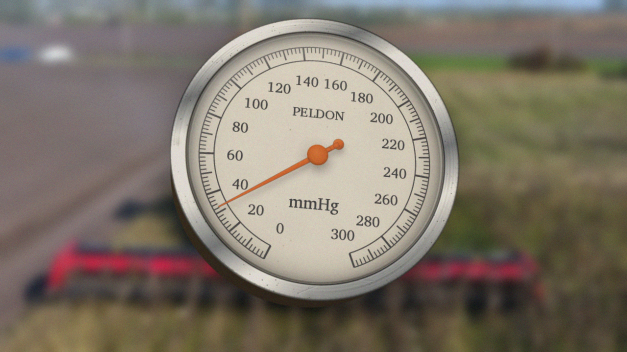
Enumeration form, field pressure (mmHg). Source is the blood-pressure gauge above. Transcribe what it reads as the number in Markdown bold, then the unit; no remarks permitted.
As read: **32** mmHg
